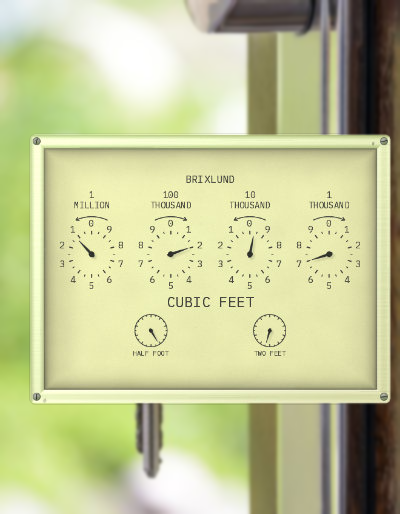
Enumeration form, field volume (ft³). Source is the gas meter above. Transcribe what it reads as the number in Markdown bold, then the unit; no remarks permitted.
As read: **119700** ft³
